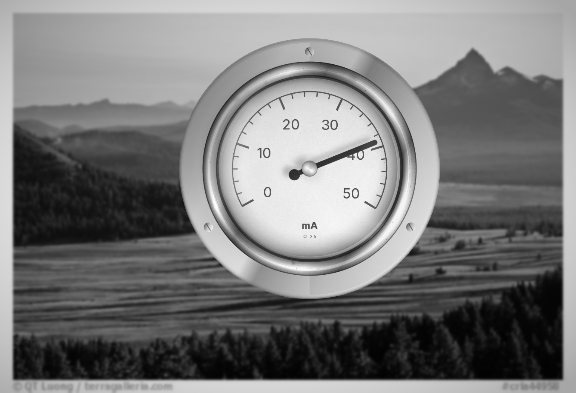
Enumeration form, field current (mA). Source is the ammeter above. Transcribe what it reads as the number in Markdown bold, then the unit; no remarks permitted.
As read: **39** mA
